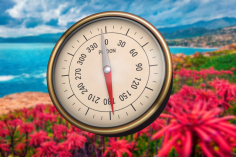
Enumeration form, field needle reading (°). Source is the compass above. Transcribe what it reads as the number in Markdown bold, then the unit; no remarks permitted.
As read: **175** °
